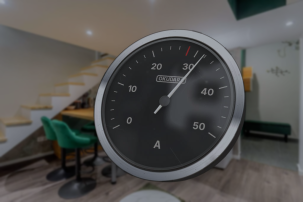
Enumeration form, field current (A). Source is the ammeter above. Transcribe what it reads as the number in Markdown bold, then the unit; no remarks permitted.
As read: **32** A
